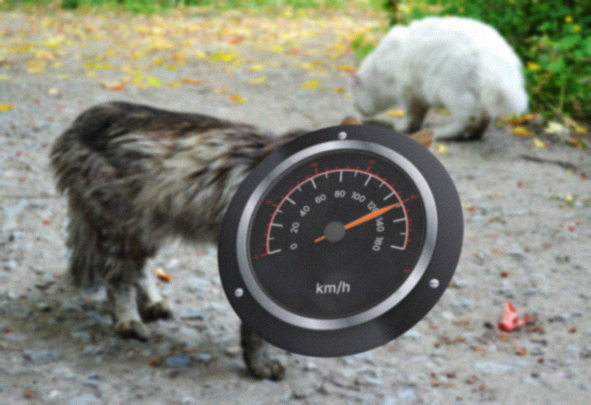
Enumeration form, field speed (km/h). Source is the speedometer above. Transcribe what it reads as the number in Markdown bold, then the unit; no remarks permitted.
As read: **130** km/h
